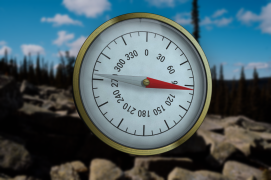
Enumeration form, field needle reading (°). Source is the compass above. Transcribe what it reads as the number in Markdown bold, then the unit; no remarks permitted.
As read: **95** °
